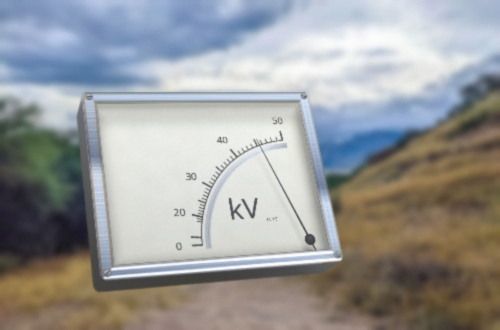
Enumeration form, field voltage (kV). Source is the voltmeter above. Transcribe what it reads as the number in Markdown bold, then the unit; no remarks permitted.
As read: **45** kV
